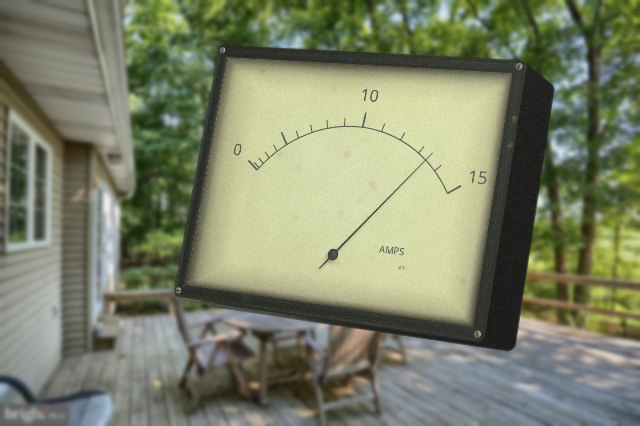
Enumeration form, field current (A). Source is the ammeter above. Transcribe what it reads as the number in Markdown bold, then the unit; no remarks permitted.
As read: **13.5** A
